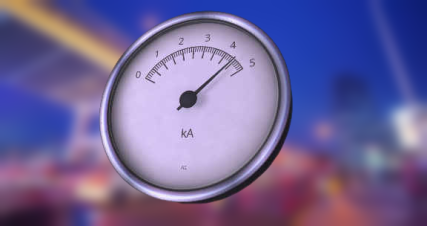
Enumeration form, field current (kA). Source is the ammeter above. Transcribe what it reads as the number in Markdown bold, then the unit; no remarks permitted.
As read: **4.5** kA
